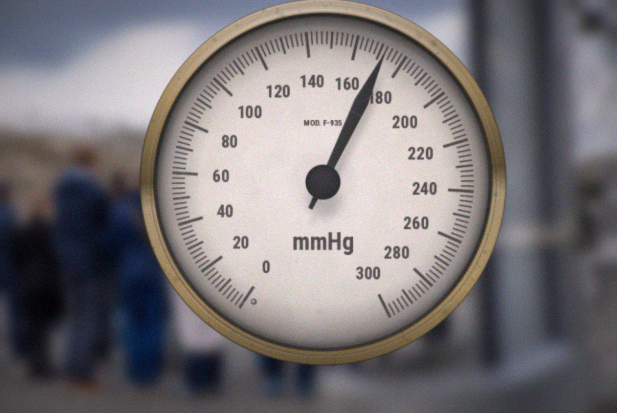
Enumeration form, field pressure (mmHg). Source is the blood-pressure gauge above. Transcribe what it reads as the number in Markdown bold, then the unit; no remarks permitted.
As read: **172** mmHg
